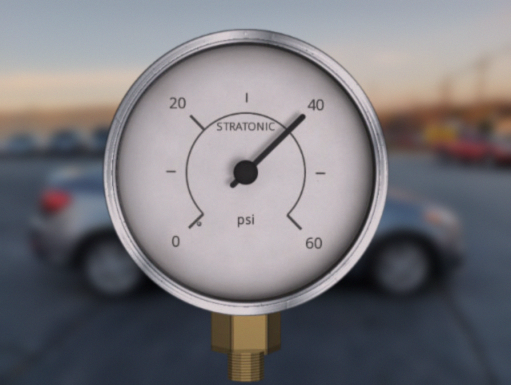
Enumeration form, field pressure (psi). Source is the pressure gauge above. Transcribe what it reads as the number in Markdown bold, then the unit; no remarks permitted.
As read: **40** psi
